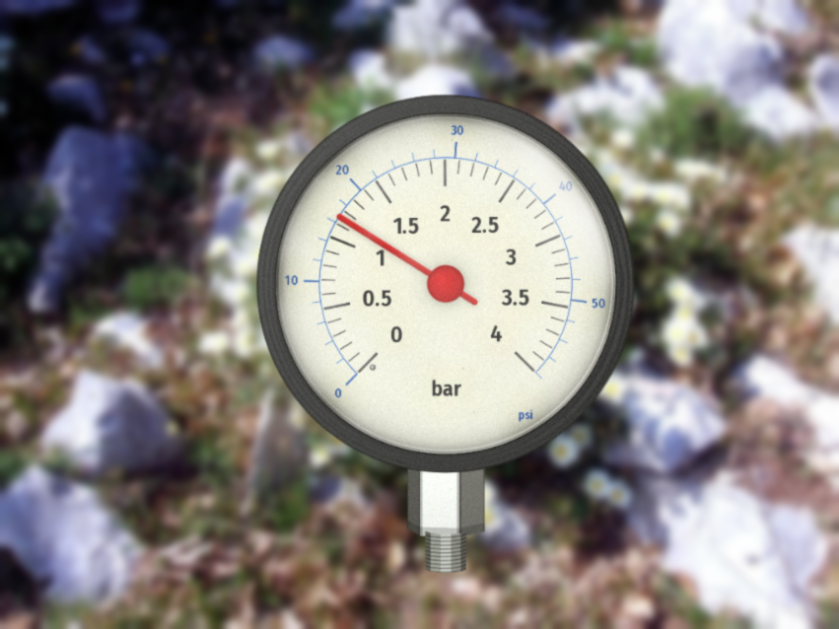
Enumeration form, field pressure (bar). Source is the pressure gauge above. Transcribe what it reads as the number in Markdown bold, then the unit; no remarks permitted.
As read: **1.15** bar
